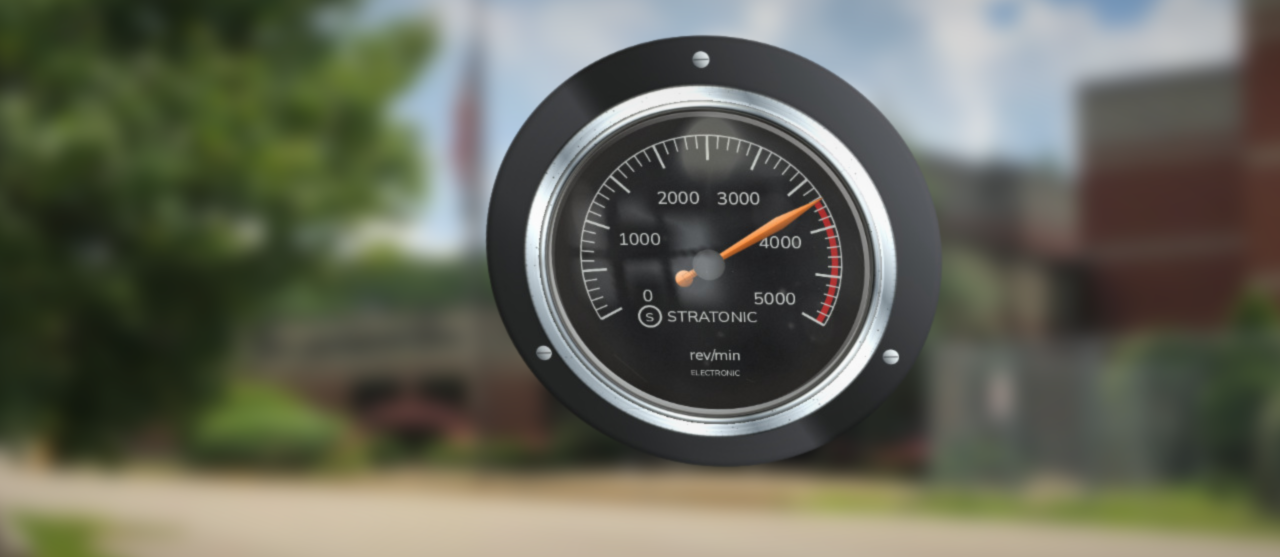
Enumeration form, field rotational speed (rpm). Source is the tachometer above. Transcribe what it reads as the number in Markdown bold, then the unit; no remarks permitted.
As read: **3700** rpm
